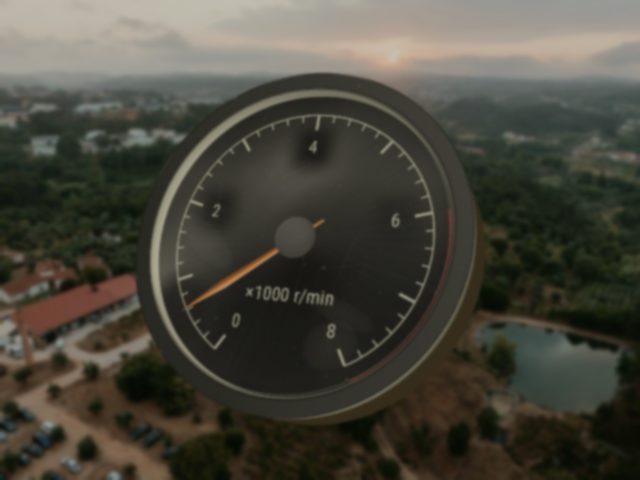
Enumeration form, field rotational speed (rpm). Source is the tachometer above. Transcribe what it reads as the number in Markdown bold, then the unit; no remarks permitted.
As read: **600** rpm
